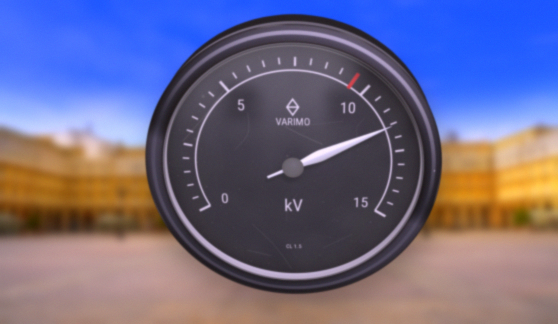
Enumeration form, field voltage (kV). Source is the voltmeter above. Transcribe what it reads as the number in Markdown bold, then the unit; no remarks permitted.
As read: **11.5** kV
